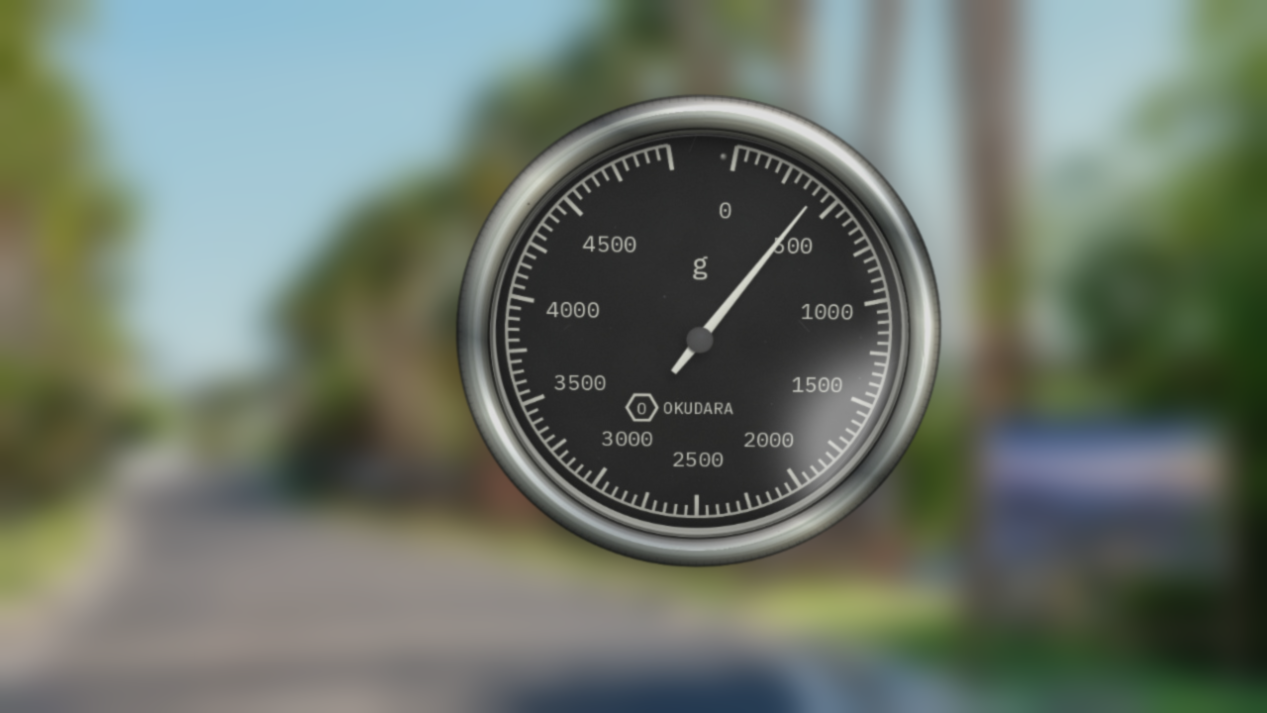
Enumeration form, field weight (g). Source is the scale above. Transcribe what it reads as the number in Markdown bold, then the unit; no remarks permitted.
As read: **400** g
